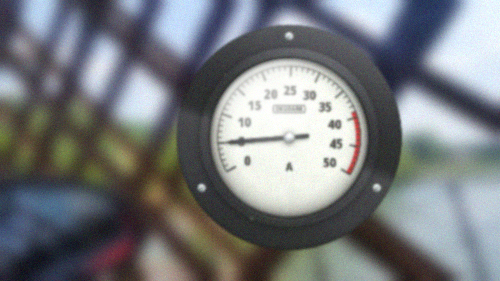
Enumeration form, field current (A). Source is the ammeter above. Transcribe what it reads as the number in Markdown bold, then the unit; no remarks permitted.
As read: **5** A
